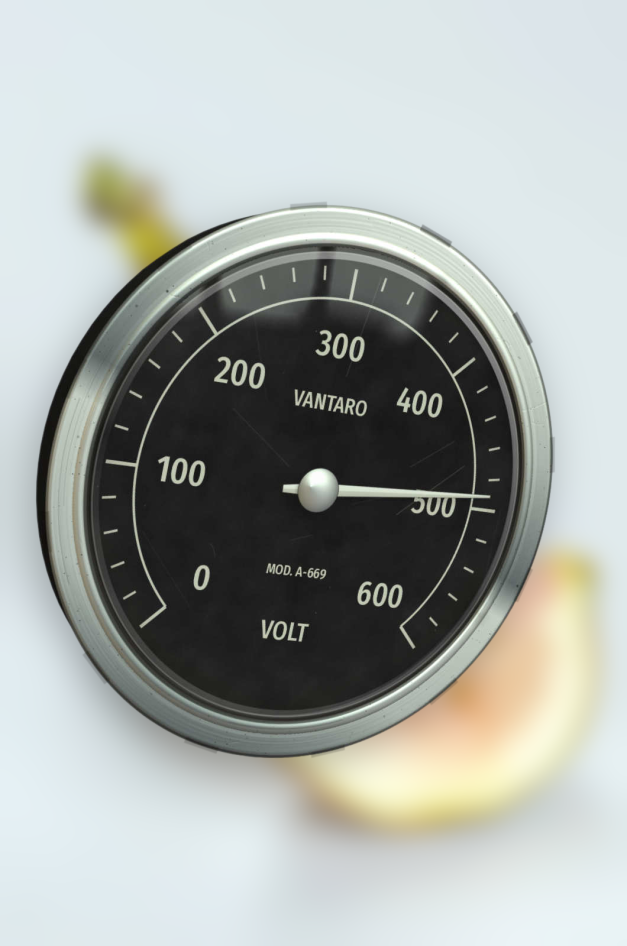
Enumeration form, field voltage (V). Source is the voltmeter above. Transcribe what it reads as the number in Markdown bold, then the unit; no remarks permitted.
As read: **490** V
